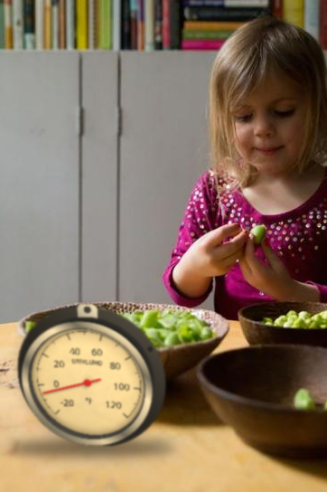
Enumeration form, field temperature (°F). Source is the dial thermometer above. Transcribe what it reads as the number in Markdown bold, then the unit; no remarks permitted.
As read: **-5** °F
